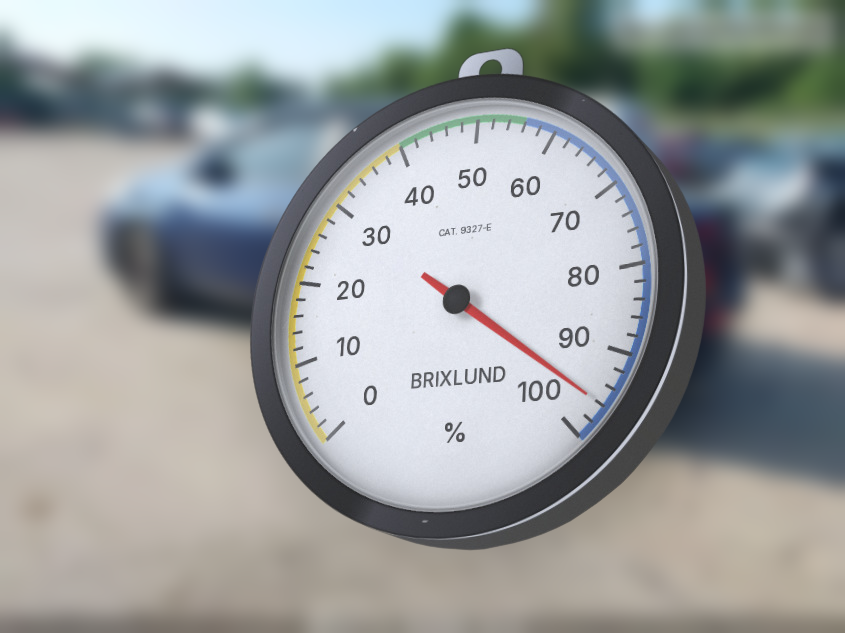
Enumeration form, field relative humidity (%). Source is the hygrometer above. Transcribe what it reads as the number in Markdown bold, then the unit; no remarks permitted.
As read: **96** %
